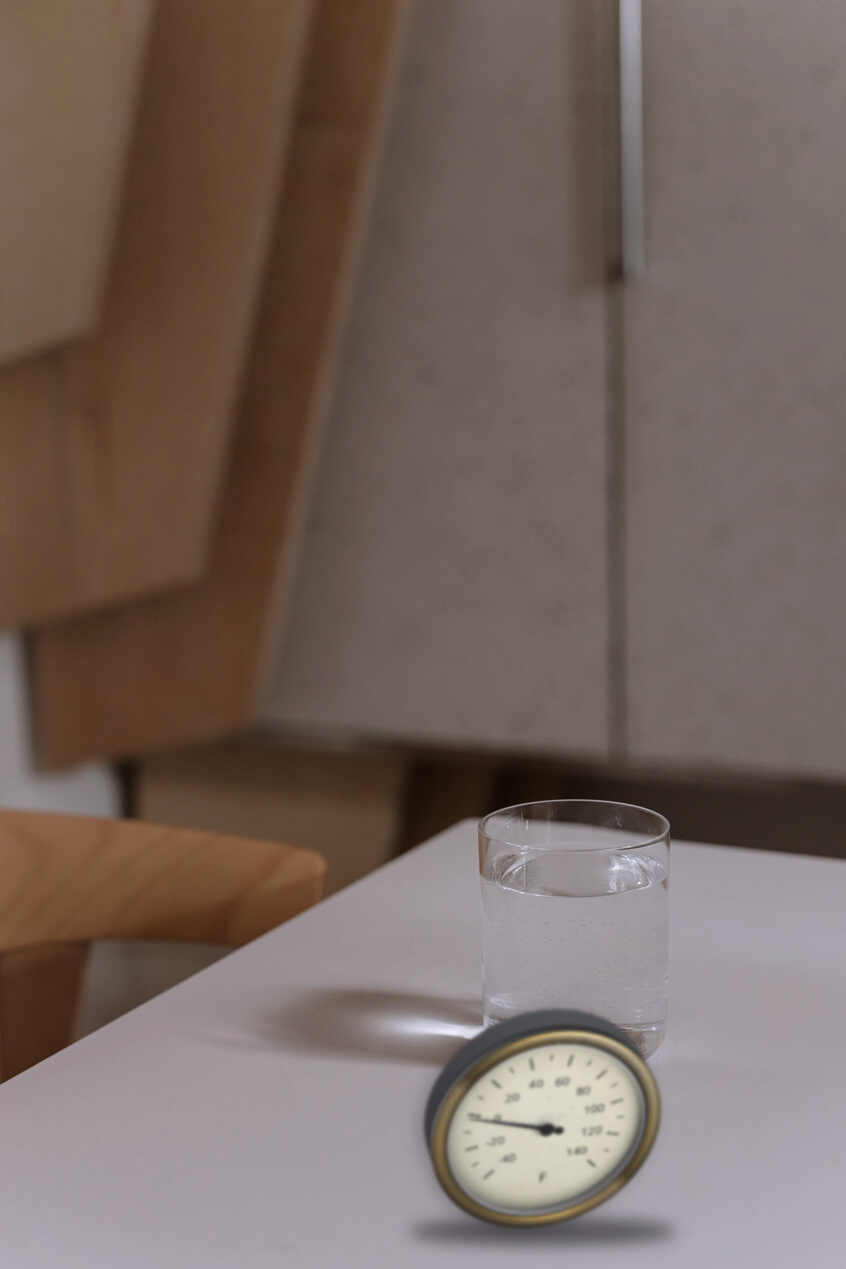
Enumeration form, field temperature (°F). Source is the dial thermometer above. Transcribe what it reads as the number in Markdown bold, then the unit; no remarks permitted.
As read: **0** °F
